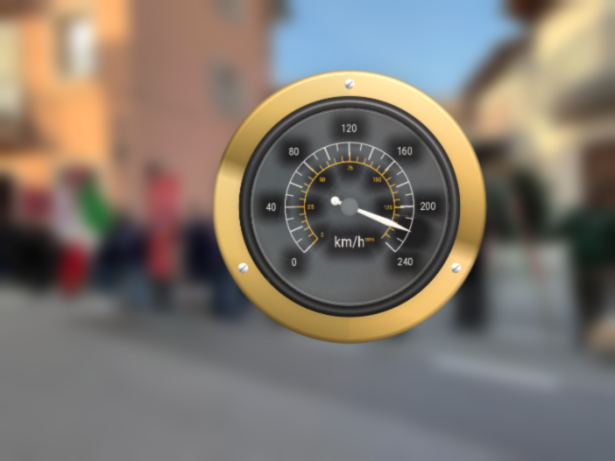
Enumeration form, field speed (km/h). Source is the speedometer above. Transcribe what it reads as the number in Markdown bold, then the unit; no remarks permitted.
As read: **220** km/h
